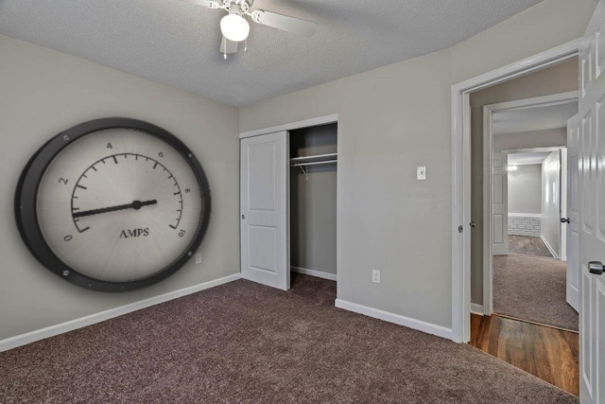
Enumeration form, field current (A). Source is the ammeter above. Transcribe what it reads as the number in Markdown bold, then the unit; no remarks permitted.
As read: **0.75** A
